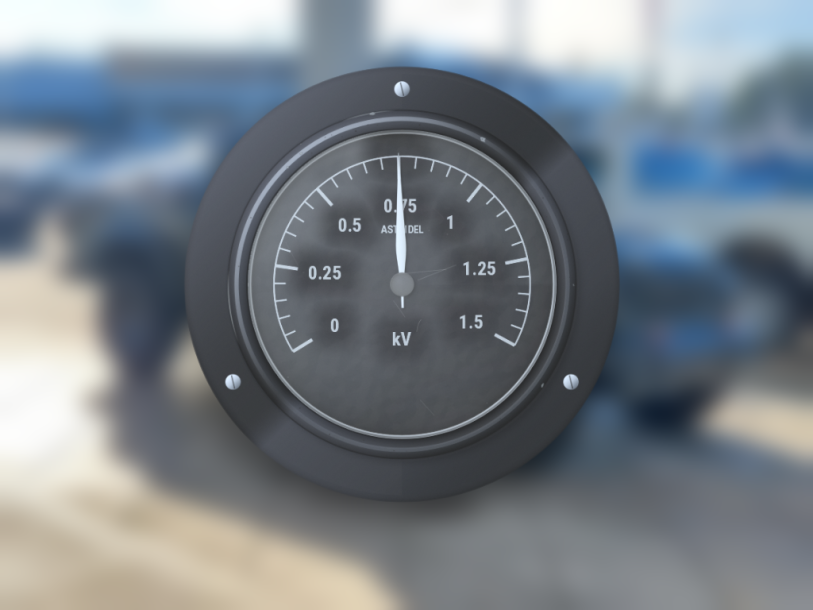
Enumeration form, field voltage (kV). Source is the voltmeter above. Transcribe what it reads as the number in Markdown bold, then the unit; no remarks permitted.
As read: **0.75** kV
